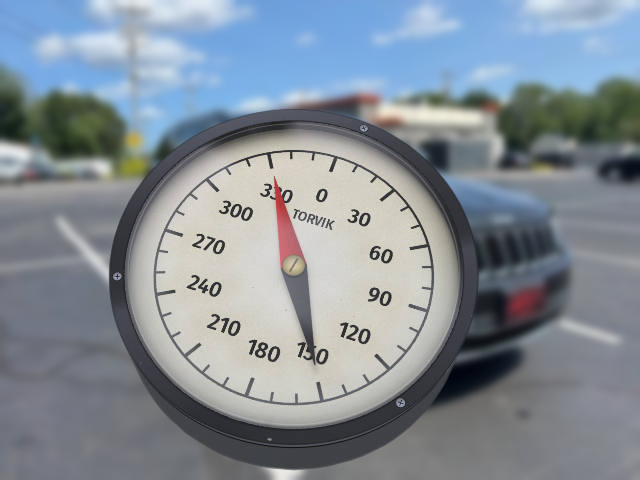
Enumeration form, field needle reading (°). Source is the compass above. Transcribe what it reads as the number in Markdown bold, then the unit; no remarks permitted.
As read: **330** °
